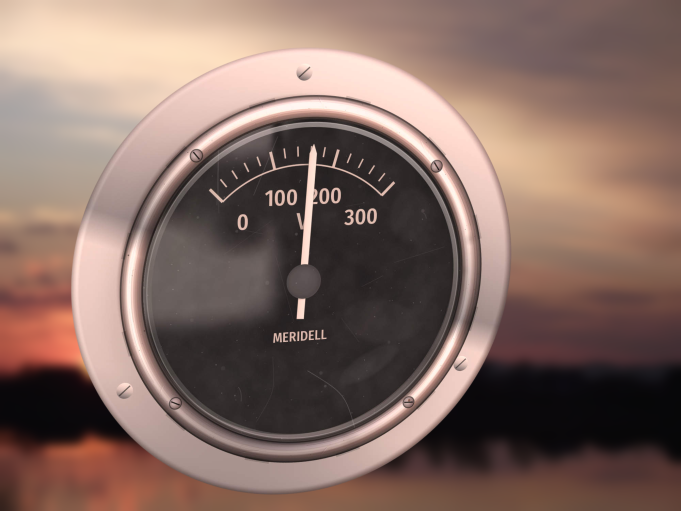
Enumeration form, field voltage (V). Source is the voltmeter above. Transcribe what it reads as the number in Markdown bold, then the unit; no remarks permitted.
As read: **160** V
